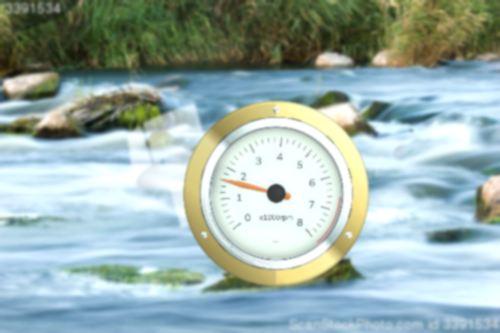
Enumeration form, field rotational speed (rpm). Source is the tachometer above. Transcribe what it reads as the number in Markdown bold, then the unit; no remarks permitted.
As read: **1600** rpm
